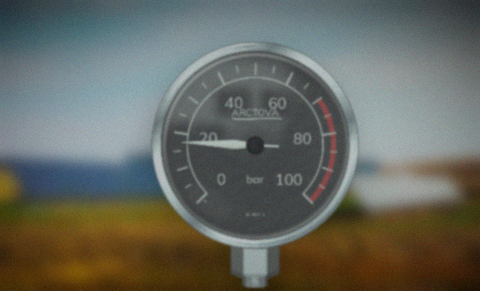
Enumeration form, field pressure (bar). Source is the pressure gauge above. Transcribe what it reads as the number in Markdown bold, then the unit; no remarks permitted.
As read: **17.5** bar
